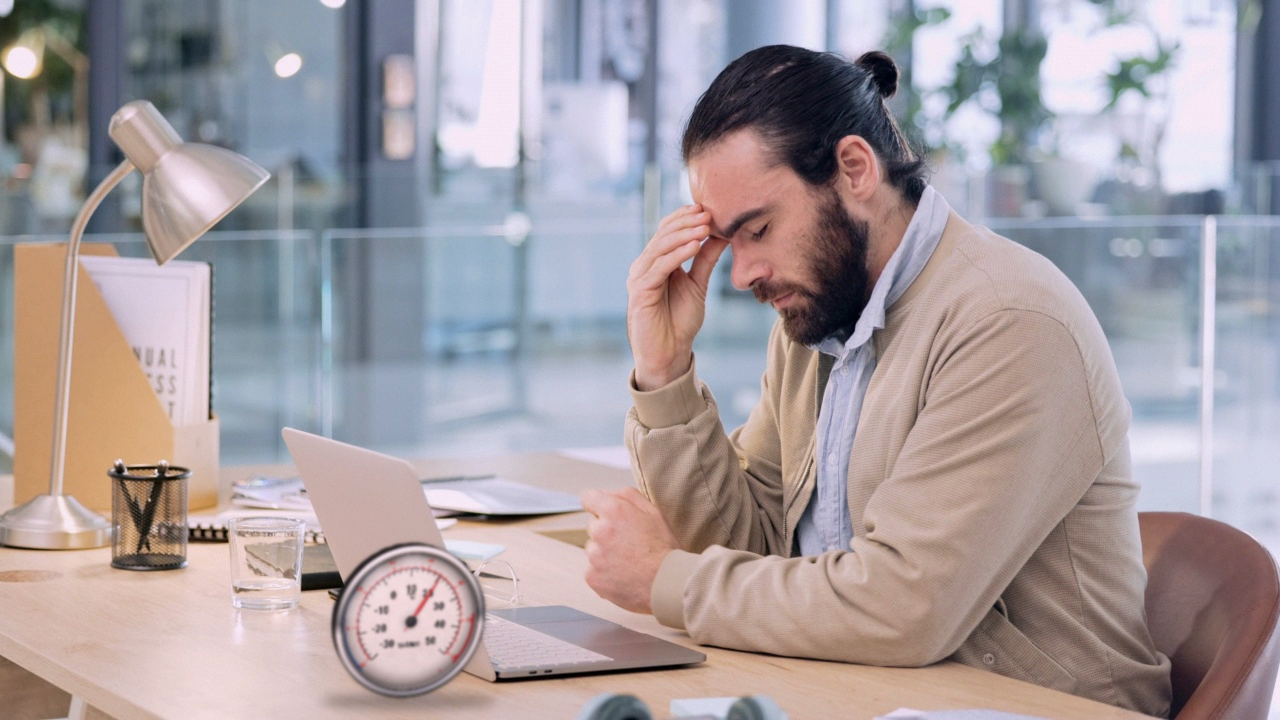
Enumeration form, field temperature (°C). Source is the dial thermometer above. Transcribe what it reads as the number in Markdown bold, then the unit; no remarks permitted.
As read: **20** °C
